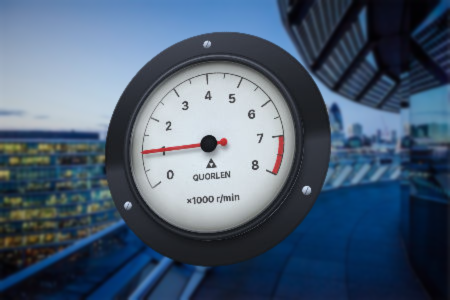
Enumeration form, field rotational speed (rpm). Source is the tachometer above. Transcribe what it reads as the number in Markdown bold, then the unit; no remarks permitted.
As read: **1000** rpm
